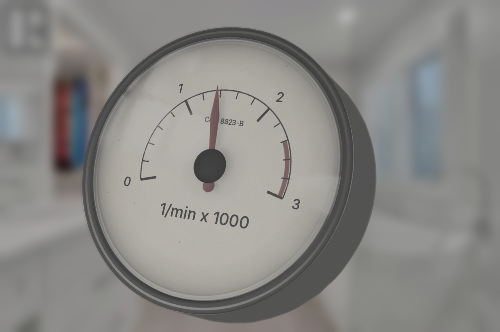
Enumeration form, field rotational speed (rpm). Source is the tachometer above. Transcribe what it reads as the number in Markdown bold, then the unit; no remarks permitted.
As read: **1400** rpm
